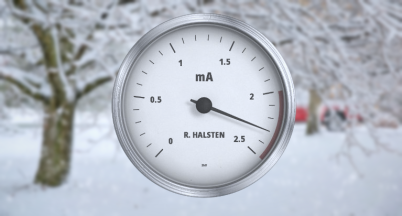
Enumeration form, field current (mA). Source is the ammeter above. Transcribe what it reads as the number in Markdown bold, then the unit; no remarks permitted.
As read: **2.3** mA
